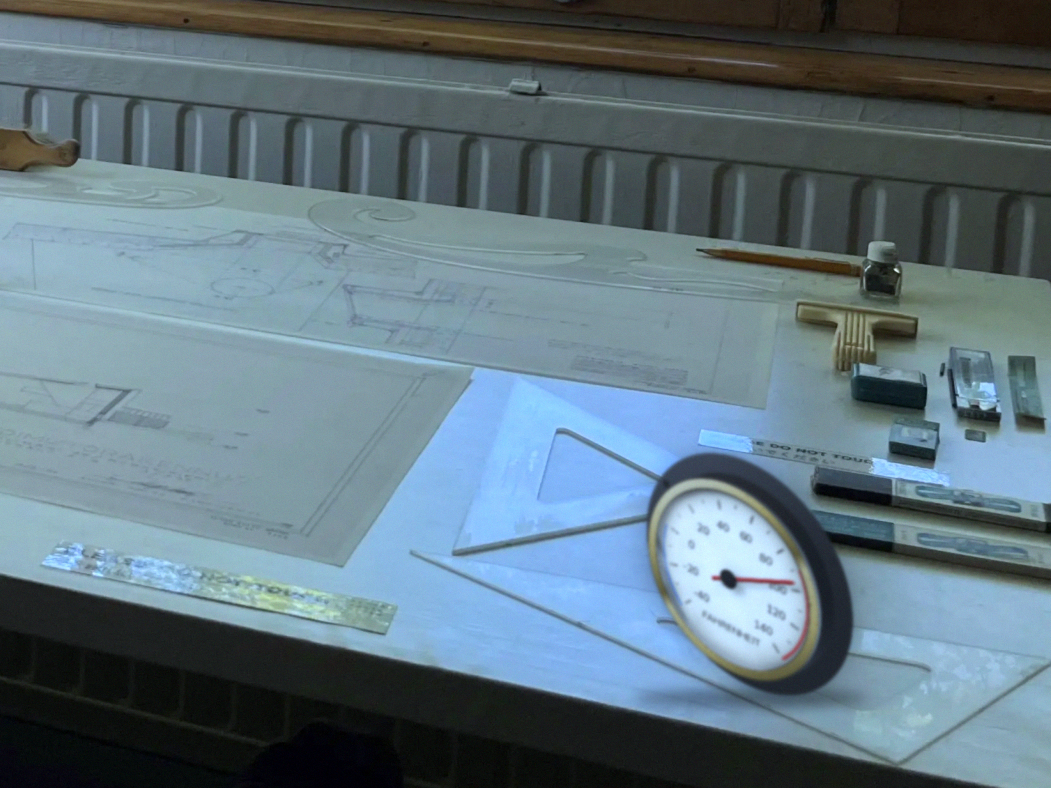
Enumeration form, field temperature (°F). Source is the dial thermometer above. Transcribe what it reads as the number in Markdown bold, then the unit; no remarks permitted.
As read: **95** °F
